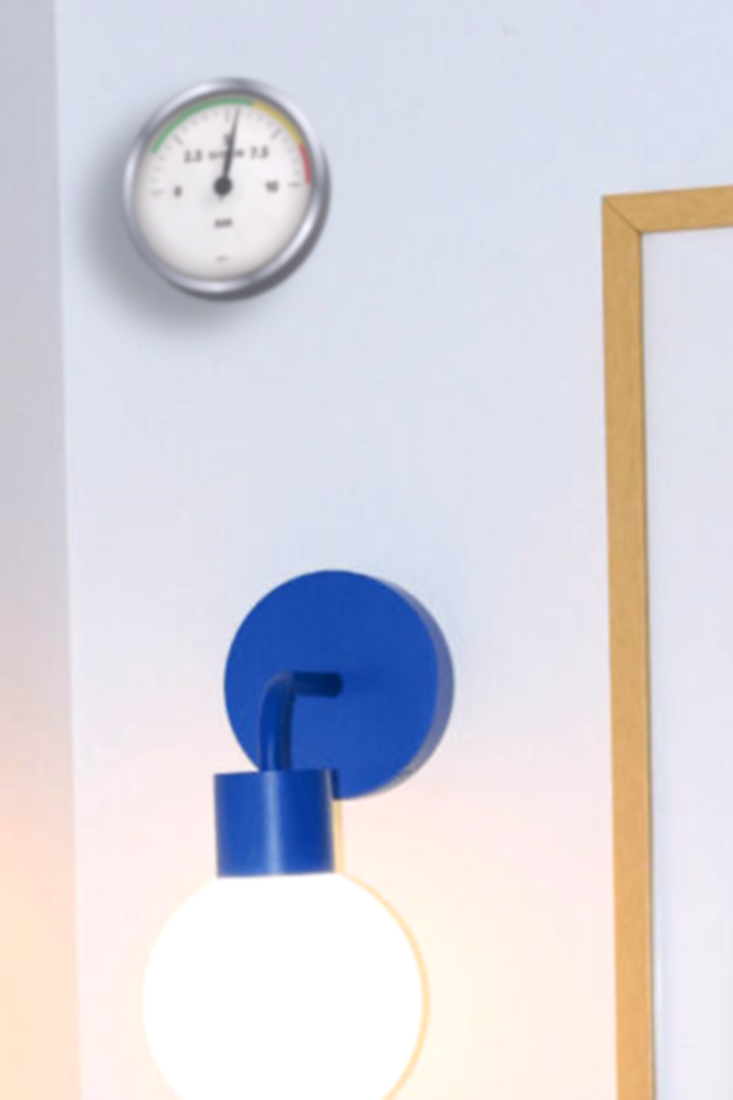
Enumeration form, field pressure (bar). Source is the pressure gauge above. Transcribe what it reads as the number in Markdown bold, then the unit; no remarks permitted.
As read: **5.5** bar
